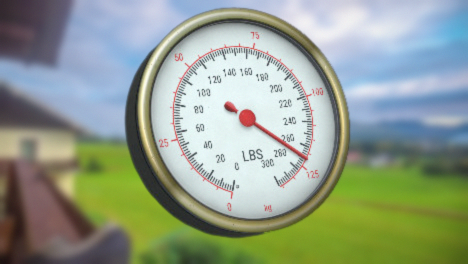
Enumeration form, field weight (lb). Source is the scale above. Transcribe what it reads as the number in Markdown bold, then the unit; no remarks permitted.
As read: **270** lb
